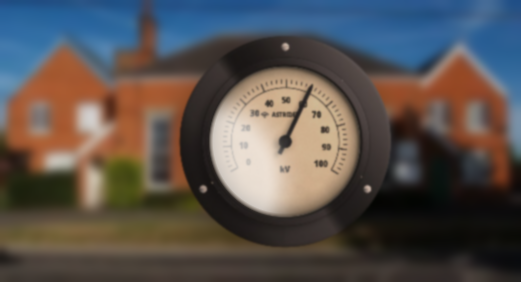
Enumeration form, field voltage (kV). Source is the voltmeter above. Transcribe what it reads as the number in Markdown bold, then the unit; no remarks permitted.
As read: **60** kV
